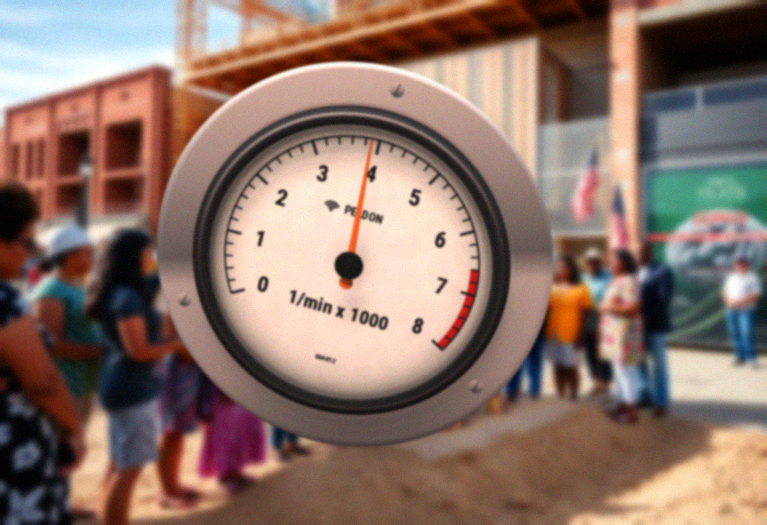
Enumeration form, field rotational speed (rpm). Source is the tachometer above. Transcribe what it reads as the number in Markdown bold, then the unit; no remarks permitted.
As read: **3900** rpm
